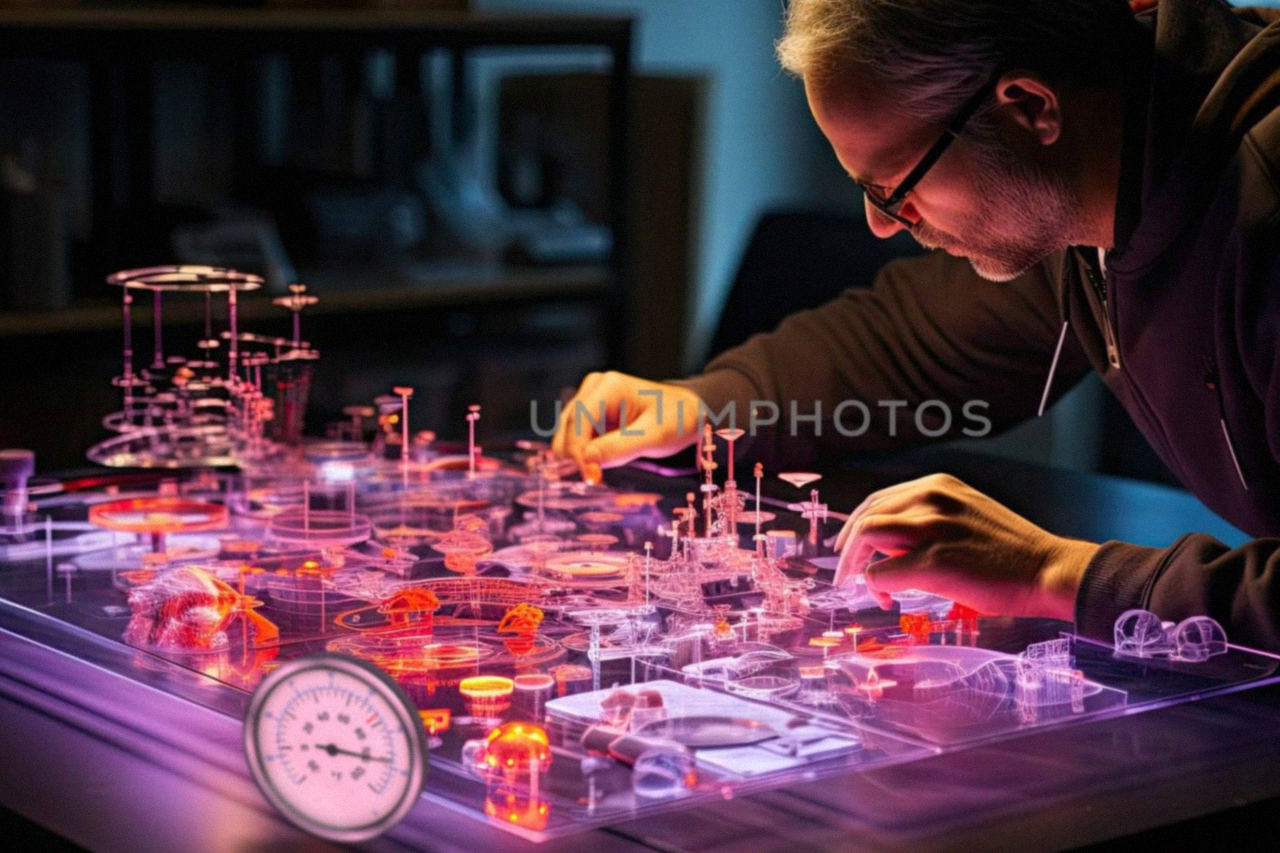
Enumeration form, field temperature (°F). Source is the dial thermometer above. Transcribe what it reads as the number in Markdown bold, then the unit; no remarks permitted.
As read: **100** °F
